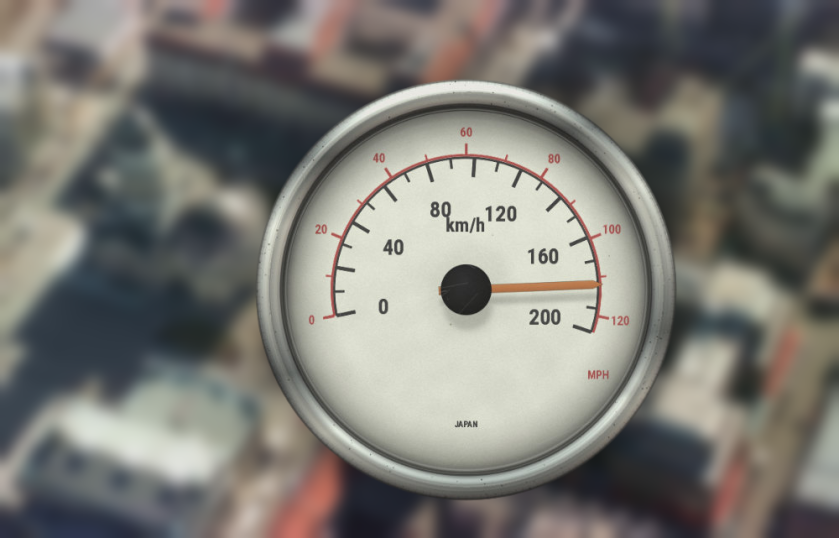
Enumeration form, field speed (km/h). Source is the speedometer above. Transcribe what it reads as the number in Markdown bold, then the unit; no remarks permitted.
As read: **180** km/h
